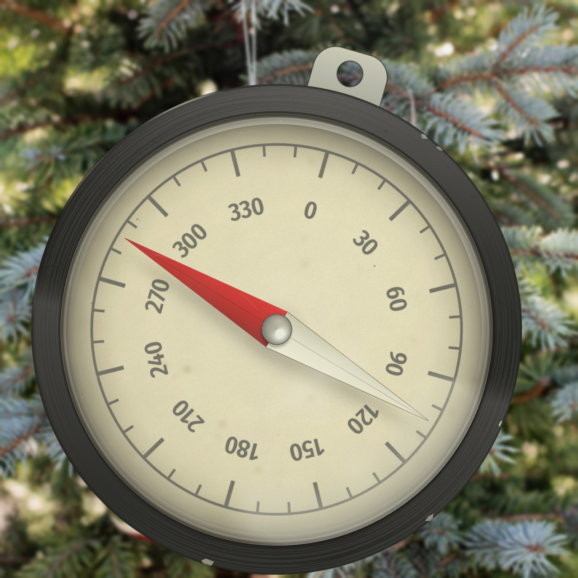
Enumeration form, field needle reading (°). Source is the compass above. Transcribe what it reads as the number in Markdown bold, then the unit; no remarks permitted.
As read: **285** °
